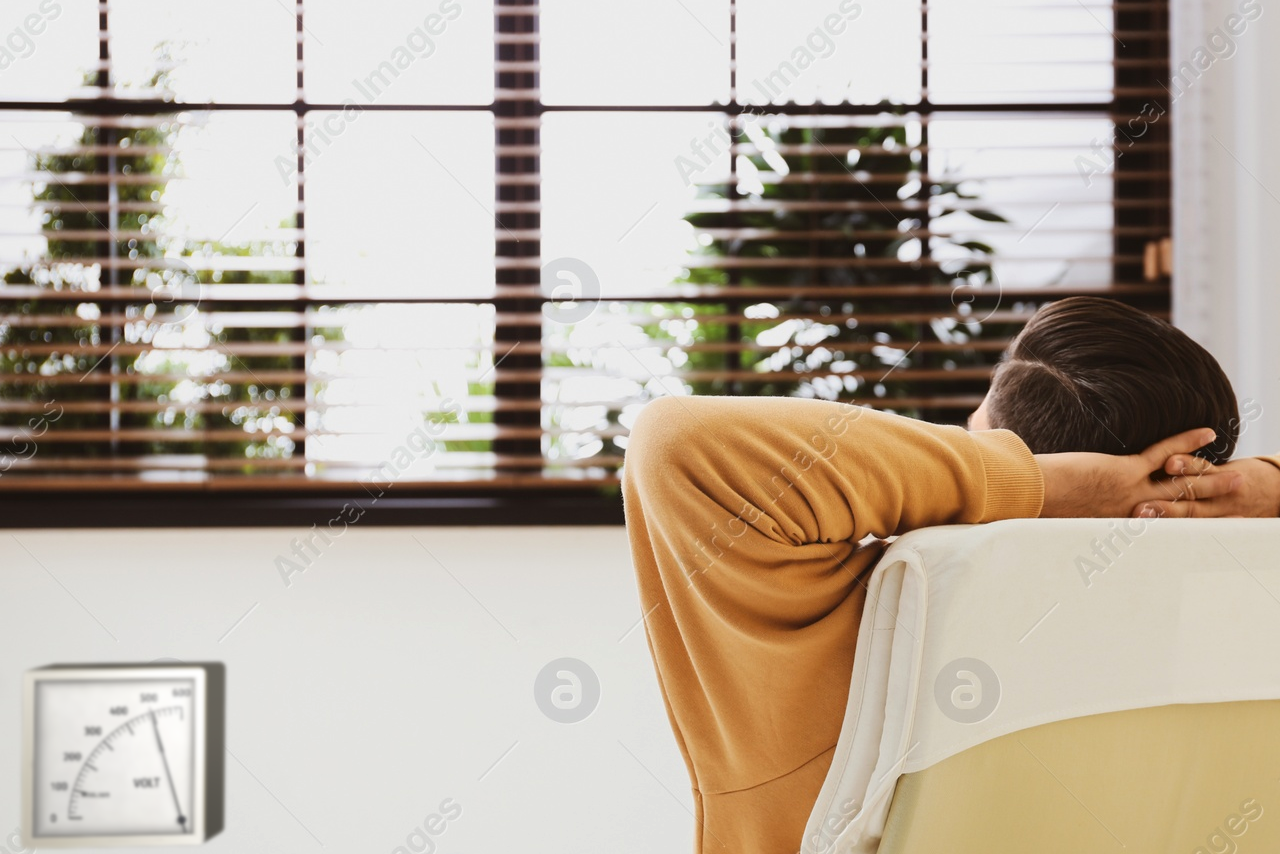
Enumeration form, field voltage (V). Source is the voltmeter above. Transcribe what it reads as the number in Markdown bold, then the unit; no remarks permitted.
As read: **500** V
